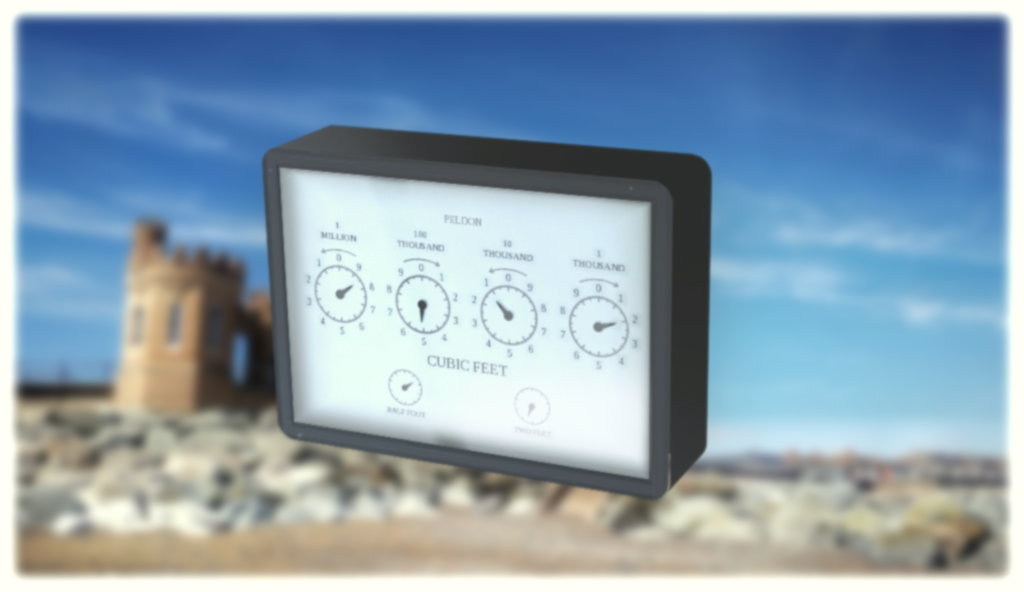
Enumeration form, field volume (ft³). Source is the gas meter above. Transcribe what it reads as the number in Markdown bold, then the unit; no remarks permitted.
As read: **851200** ft³
